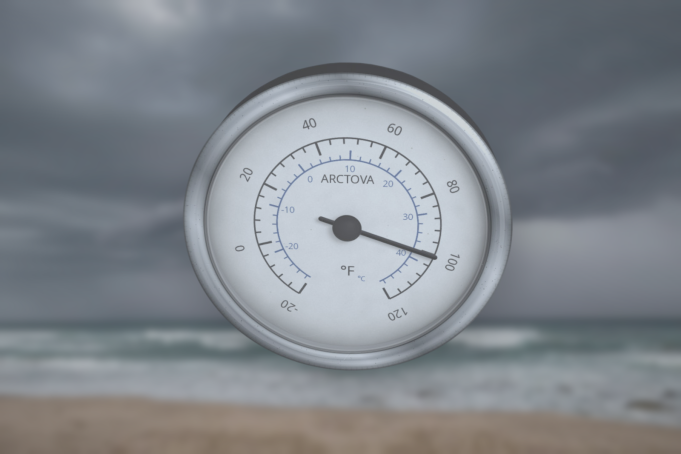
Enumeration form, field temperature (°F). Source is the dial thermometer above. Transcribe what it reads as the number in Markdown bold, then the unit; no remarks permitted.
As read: **100** °F
